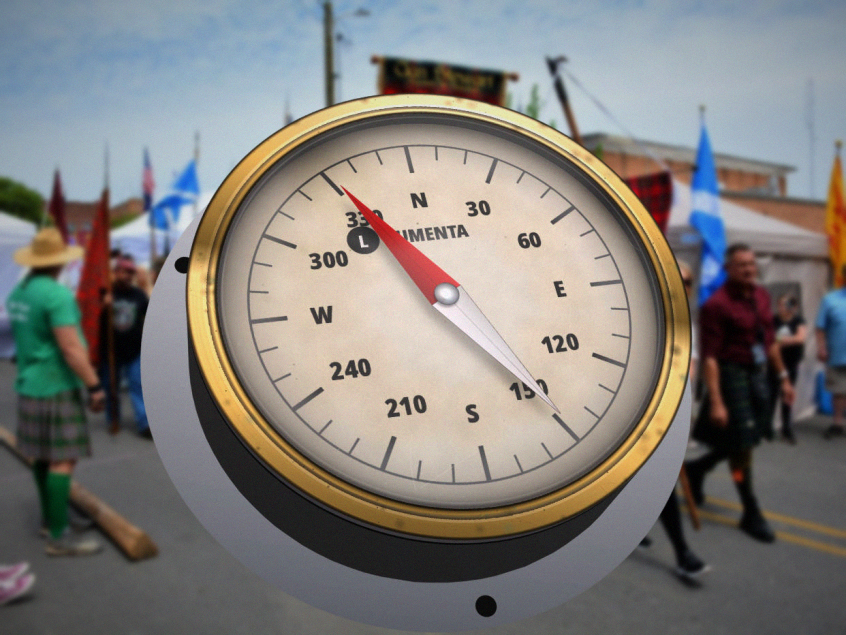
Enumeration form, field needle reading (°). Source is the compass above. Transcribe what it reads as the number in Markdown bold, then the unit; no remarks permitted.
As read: **330** °
